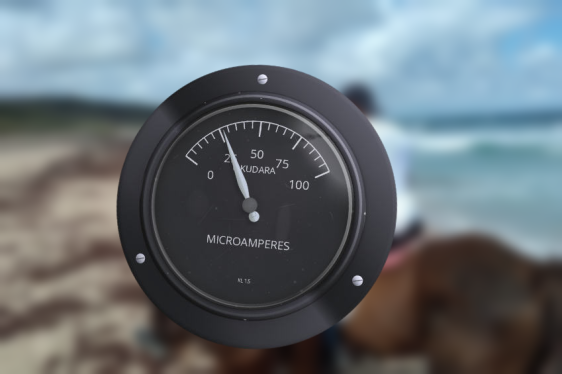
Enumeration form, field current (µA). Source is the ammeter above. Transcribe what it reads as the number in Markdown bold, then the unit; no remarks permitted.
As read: **27.5** µA
